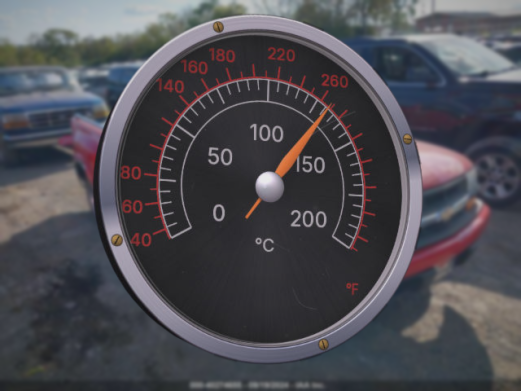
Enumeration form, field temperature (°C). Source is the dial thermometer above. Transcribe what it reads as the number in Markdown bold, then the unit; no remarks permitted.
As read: **130** °C
